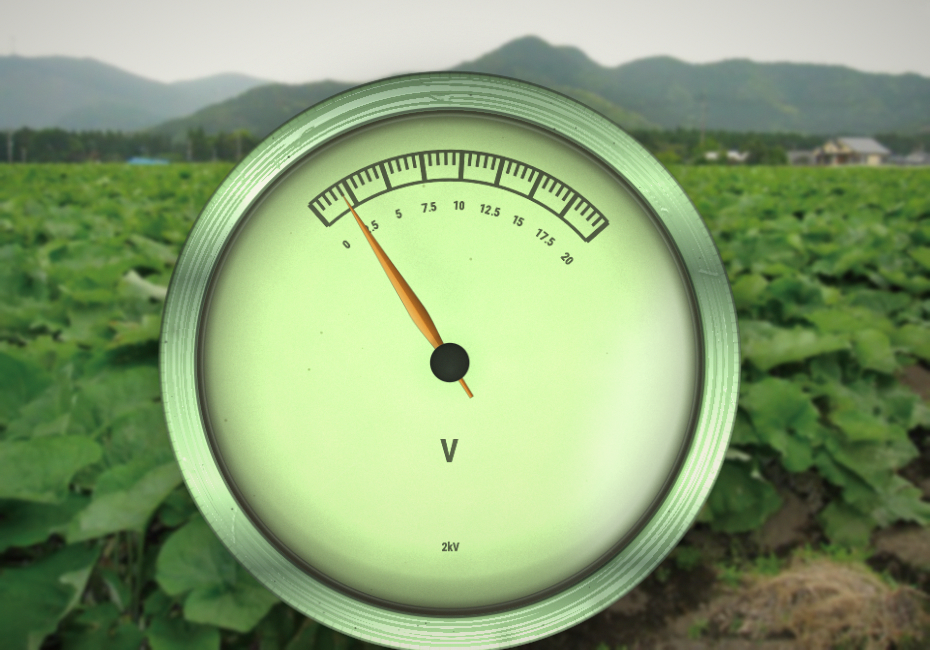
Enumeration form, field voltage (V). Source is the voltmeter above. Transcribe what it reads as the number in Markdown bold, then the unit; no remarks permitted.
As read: **2** V
